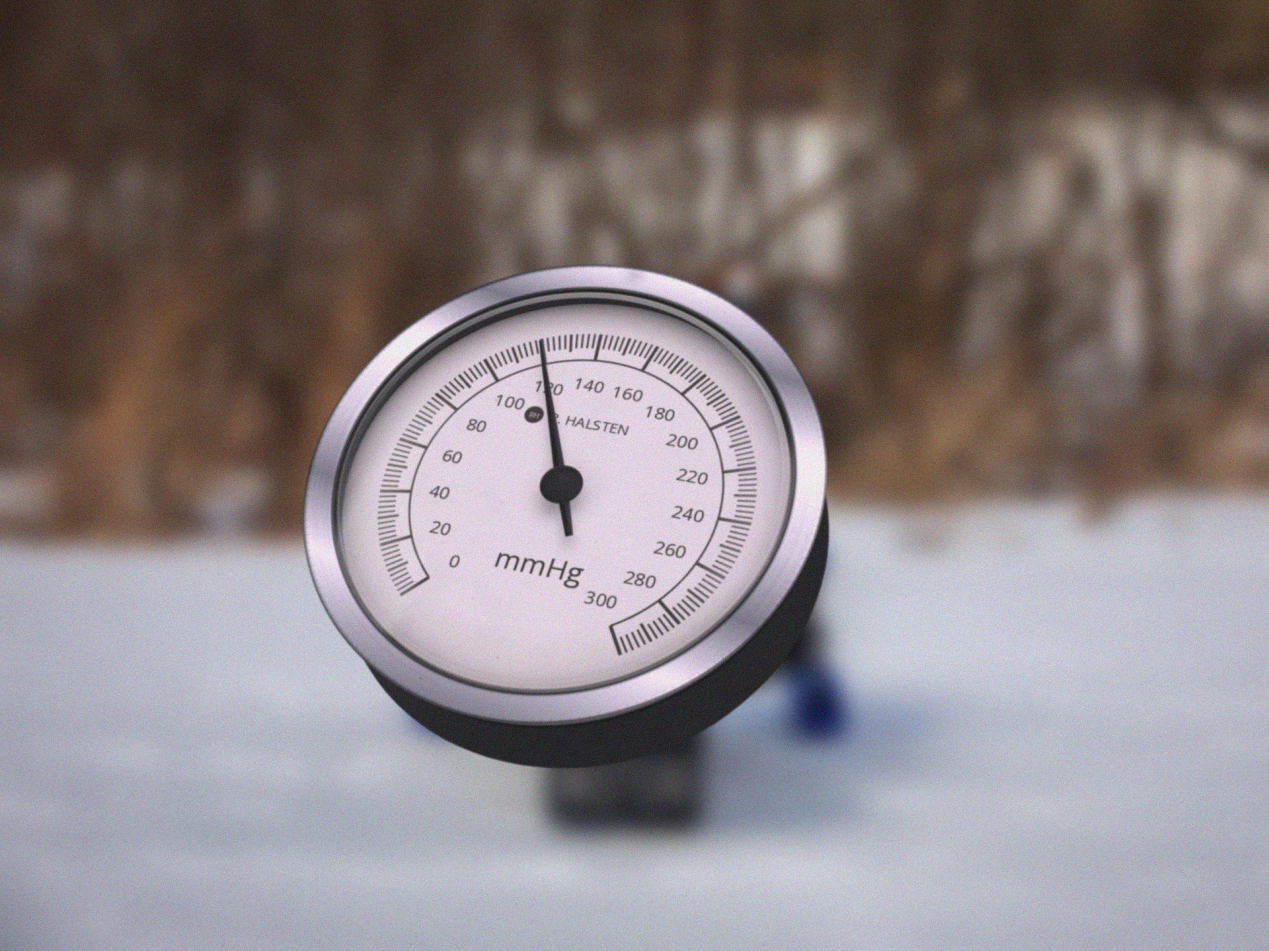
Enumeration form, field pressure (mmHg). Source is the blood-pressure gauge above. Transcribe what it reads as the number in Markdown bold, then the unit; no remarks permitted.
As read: **120** mmHg
